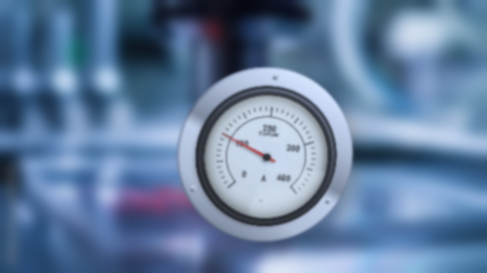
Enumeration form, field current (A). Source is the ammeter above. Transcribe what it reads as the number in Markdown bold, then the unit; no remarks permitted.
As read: **100** A
